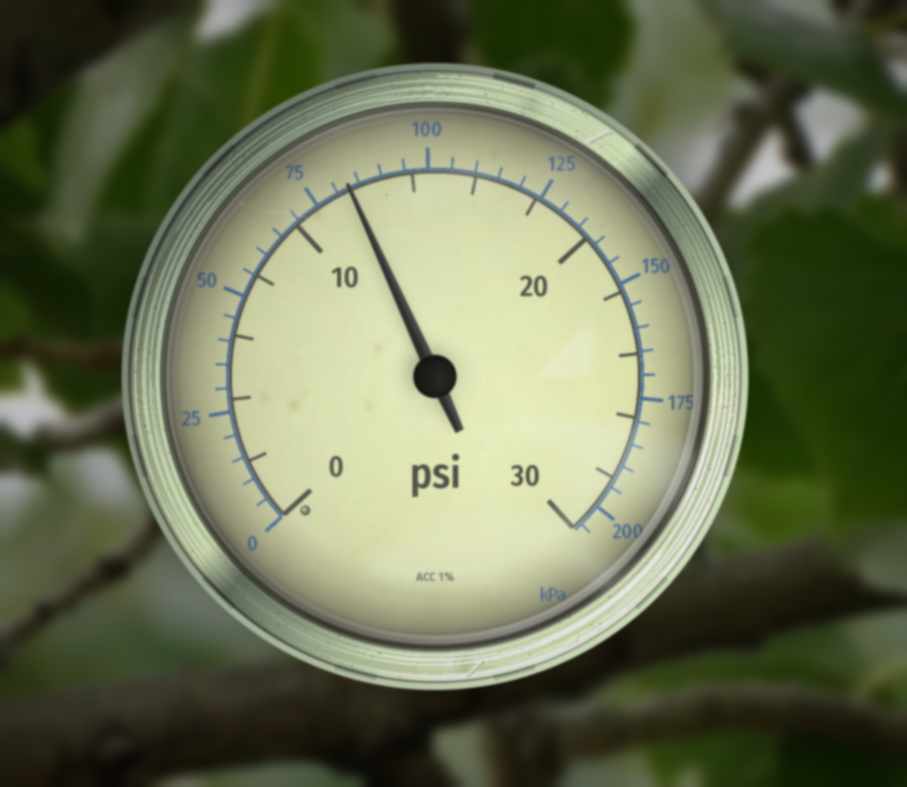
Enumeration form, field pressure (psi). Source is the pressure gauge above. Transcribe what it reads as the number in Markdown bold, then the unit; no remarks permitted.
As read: **12** psi
